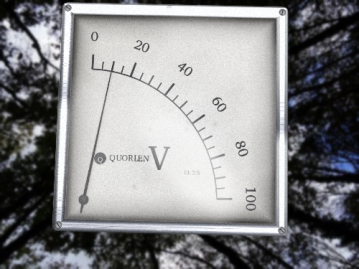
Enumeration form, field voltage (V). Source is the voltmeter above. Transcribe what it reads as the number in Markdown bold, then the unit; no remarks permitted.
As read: **10** V
